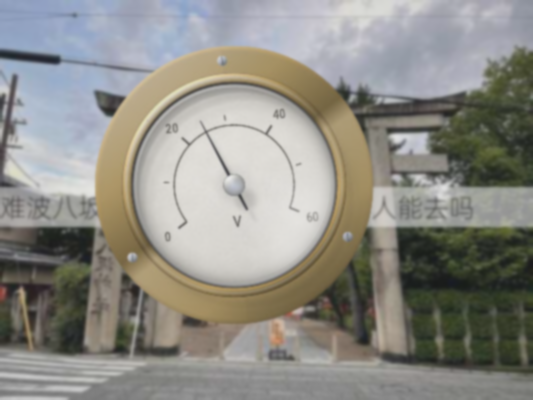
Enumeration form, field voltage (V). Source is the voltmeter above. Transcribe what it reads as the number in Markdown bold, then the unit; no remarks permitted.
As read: **25** V
